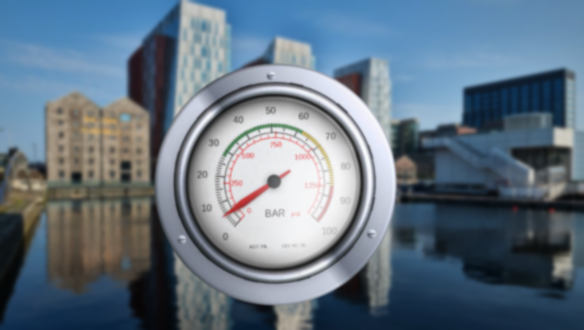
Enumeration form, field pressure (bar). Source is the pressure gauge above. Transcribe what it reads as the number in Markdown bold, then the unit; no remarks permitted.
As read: **5** bar
